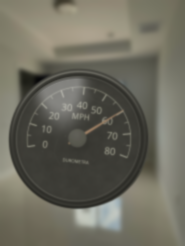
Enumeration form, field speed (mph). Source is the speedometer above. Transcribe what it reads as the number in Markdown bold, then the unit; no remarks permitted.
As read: **60** mph
